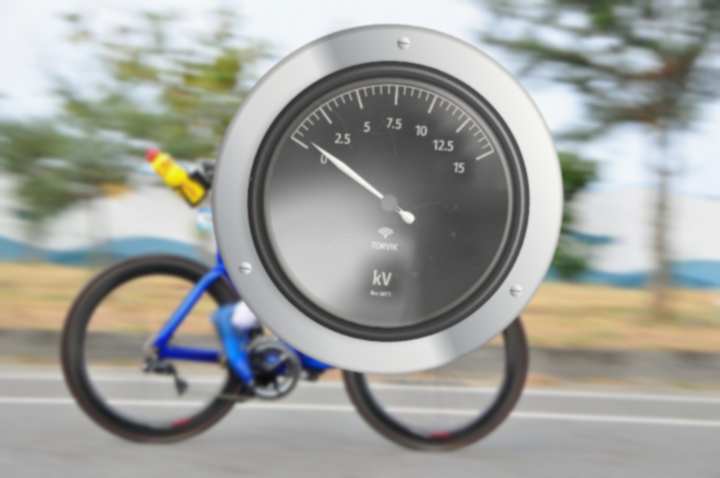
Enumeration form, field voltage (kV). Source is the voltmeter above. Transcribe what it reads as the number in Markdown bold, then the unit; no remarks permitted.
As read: **0.5** kV
